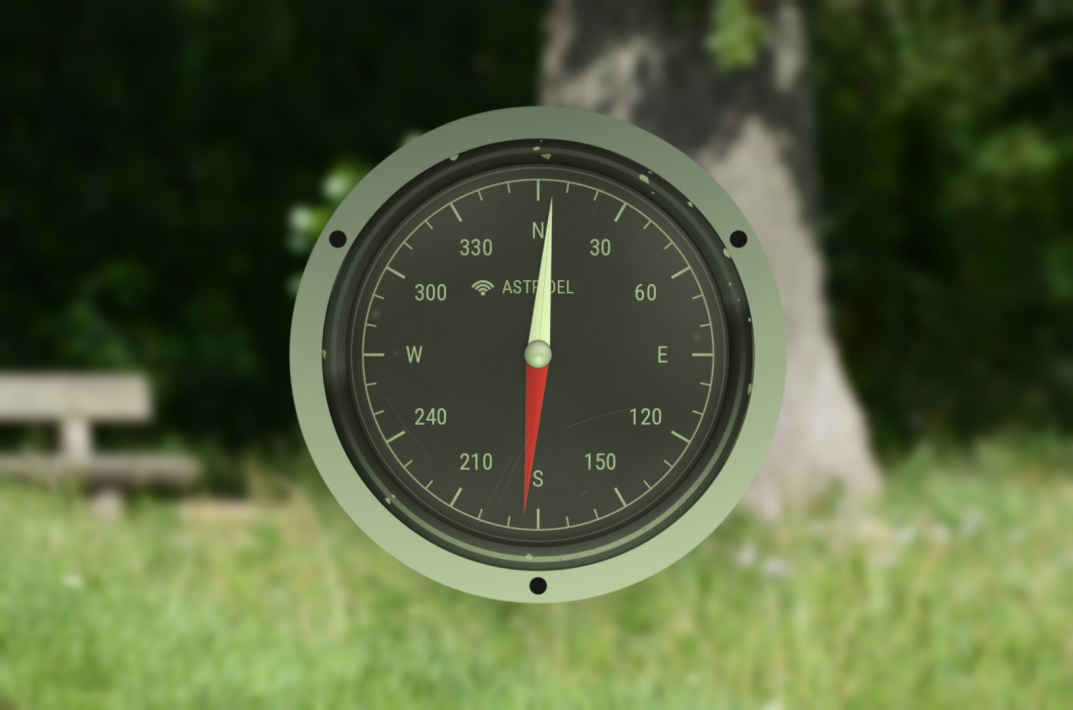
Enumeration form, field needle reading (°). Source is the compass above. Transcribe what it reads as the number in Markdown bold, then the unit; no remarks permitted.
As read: **185** °
